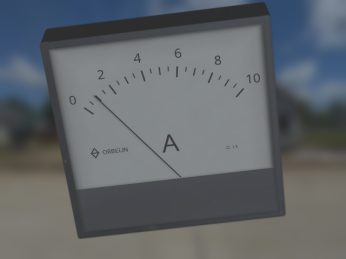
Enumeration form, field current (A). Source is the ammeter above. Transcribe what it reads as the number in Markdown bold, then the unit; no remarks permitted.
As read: **1** A
